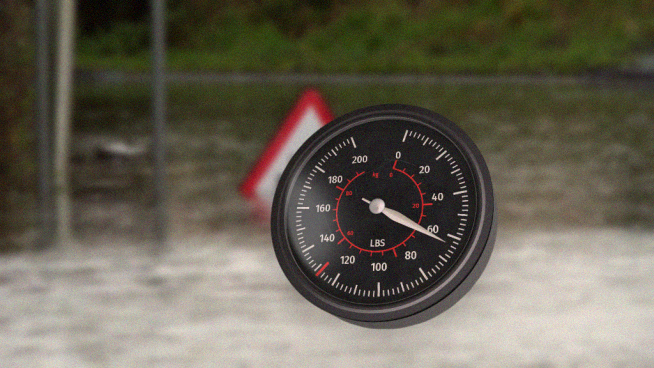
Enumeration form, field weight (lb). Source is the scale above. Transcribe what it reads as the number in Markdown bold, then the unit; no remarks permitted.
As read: **64** lb
